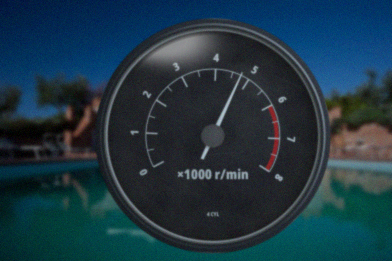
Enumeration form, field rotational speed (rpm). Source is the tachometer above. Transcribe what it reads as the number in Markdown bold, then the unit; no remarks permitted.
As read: **4750** rpm
